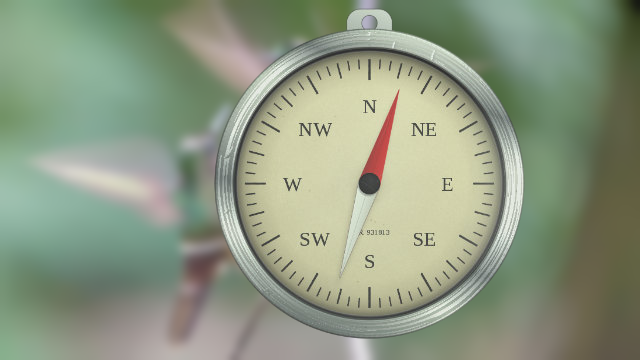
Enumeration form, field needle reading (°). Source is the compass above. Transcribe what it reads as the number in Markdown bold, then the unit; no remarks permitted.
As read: **17.5** °
